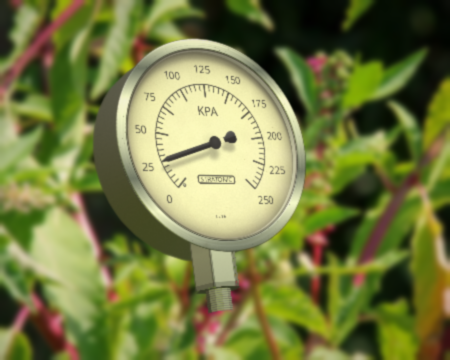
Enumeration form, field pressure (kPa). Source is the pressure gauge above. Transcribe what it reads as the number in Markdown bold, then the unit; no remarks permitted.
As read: **25** kPa
